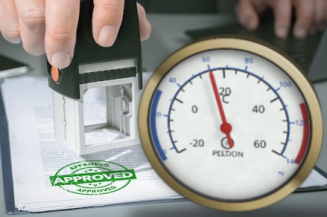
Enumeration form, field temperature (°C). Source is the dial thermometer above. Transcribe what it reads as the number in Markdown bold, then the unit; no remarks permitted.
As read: **16** °C
